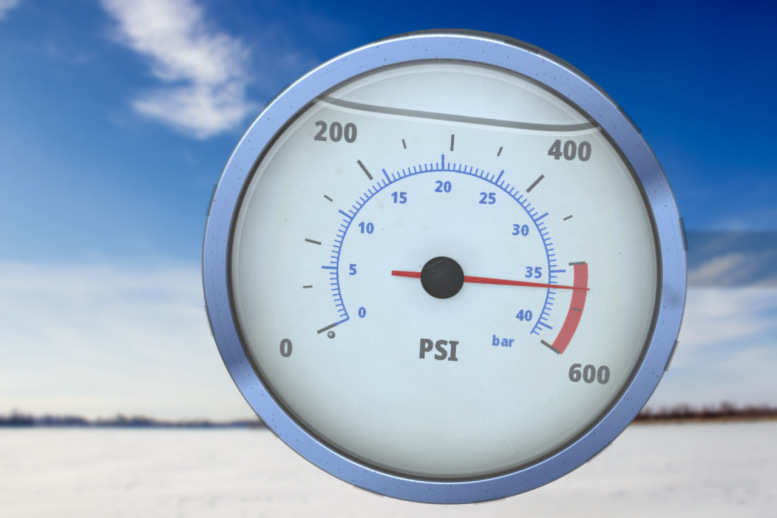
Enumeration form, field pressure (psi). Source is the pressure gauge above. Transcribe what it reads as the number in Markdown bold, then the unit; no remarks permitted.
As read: **525** psi
